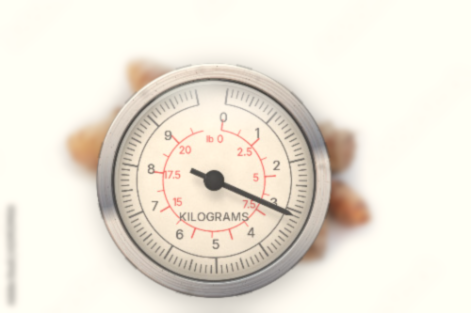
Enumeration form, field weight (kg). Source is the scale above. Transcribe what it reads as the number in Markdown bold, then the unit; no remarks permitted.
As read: **3.1** kg
